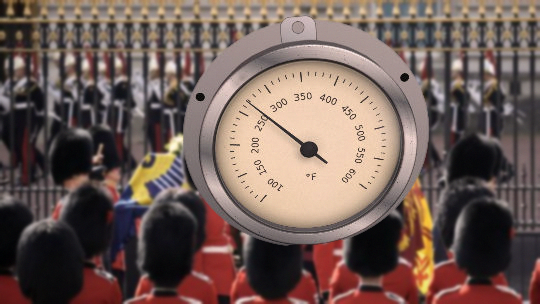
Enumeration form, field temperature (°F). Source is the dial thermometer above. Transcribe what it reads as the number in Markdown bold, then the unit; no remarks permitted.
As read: **270** °F
